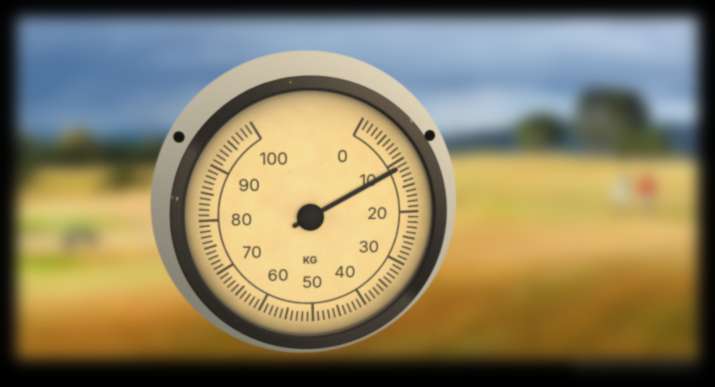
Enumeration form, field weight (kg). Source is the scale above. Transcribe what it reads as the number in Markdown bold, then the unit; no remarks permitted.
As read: **11** kg
